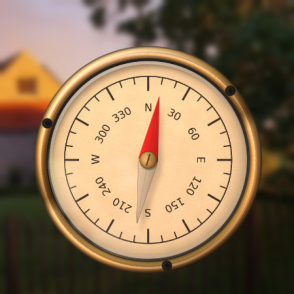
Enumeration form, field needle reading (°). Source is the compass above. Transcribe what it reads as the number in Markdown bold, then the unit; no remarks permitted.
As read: **10** °
